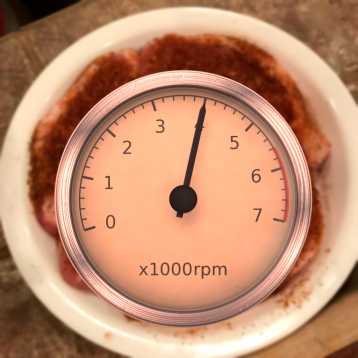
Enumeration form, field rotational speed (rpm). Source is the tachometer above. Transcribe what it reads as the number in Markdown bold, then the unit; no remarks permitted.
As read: **4000** rpm
